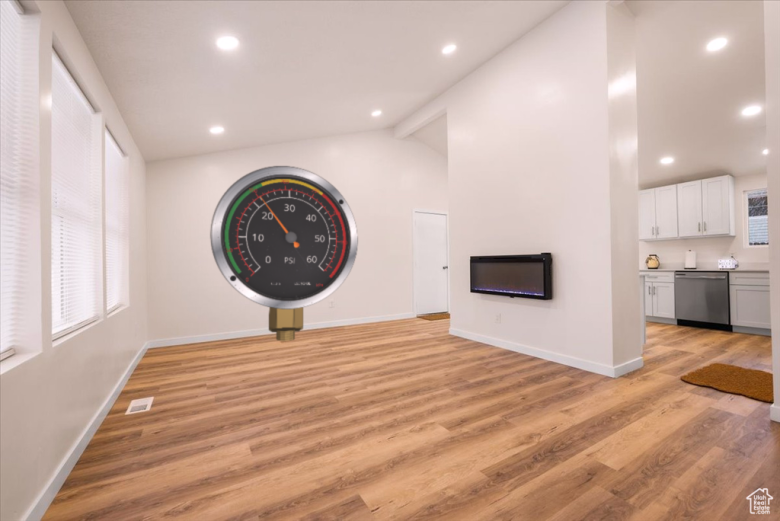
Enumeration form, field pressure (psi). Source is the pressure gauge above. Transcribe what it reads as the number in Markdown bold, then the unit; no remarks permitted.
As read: **22** psi
